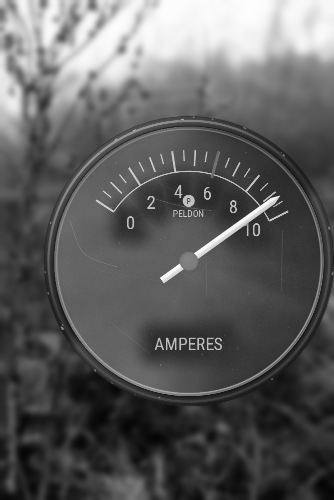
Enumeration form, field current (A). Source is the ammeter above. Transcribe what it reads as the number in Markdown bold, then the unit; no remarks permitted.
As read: **9.25** A
